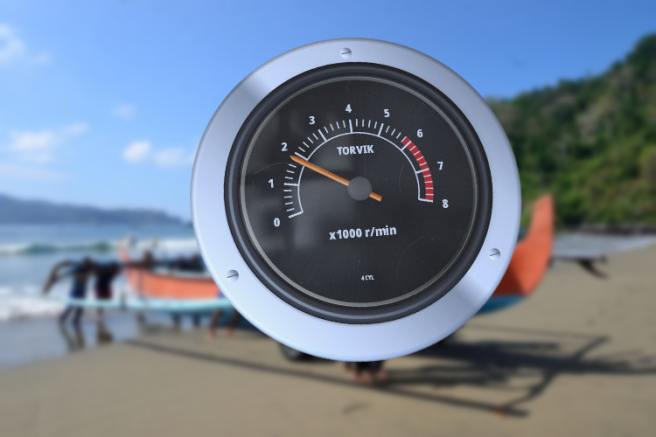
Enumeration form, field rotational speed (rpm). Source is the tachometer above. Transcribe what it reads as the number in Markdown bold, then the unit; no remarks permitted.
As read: **1800** rpm
